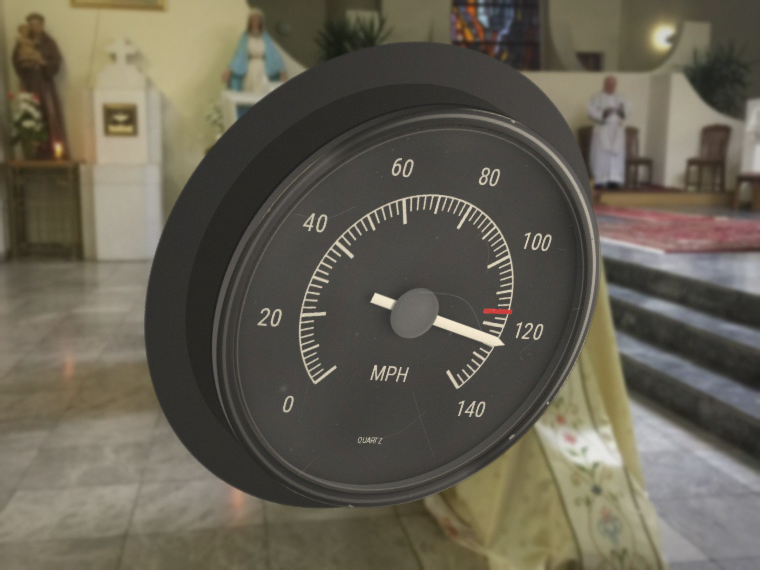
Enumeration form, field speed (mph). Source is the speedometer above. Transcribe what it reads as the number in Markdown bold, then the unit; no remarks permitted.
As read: **124** mph
